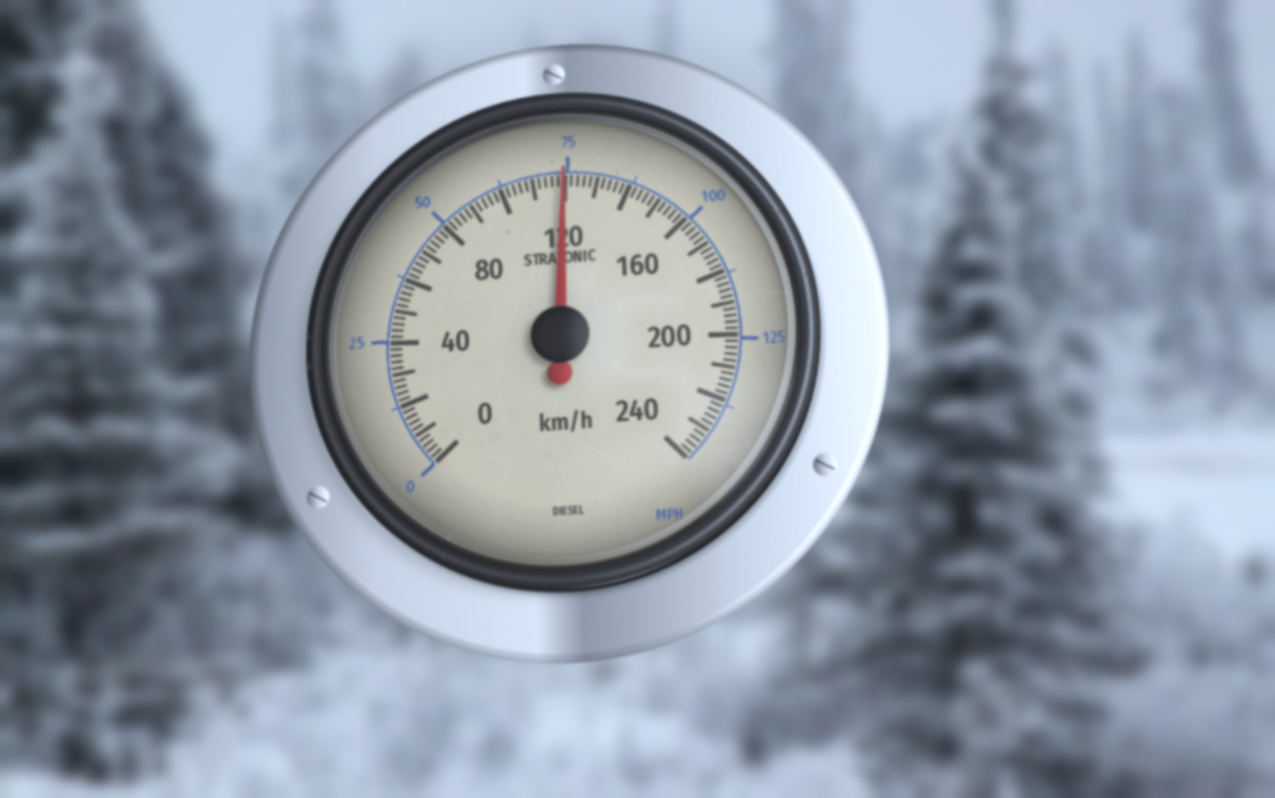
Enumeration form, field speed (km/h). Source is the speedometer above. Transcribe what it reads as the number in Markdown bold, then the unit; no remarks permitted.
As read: **120** km/h
